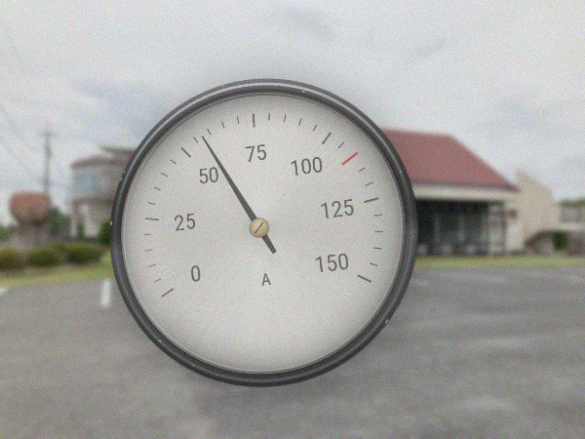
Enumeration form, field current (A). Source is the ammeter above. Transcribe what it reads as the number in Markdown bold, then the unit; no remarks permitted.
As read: **57.5** A
